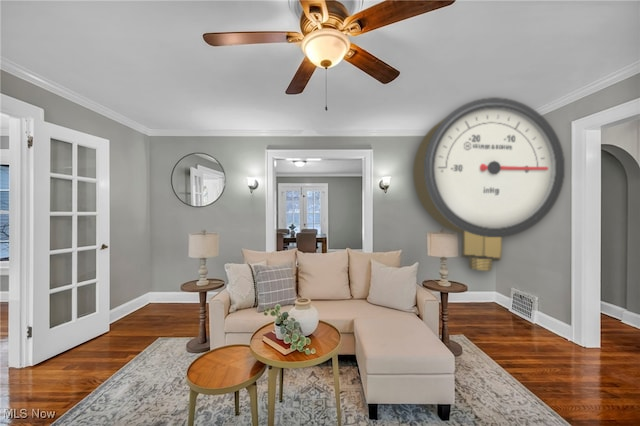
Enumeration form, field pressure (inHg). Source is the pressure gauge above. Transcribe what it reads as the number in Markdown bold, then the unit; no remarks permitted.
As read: **0** inHg
